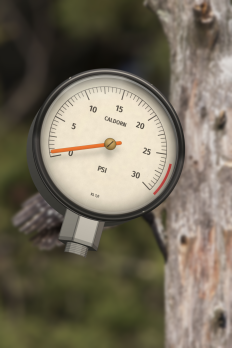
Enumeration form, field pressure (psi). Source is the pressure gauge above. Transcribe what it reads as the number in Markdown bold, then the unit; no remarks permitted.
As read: **0.5** psi
